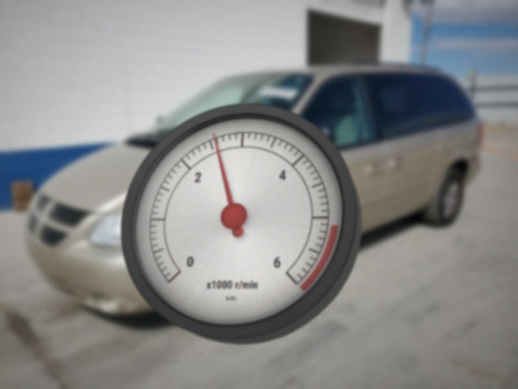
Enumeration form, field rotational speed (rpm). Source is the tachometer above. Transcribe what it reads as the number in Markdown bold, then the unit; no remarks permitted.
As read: **2600** rpm
